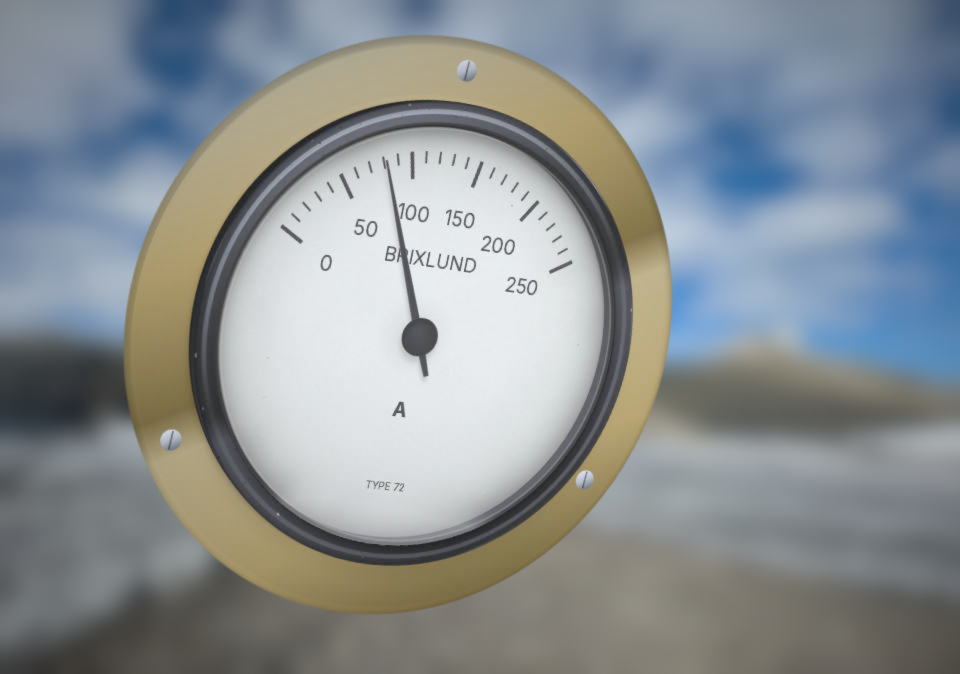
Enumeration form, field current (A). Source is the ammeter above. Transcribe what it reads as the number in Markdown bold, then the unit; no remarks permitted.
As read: **80** A
